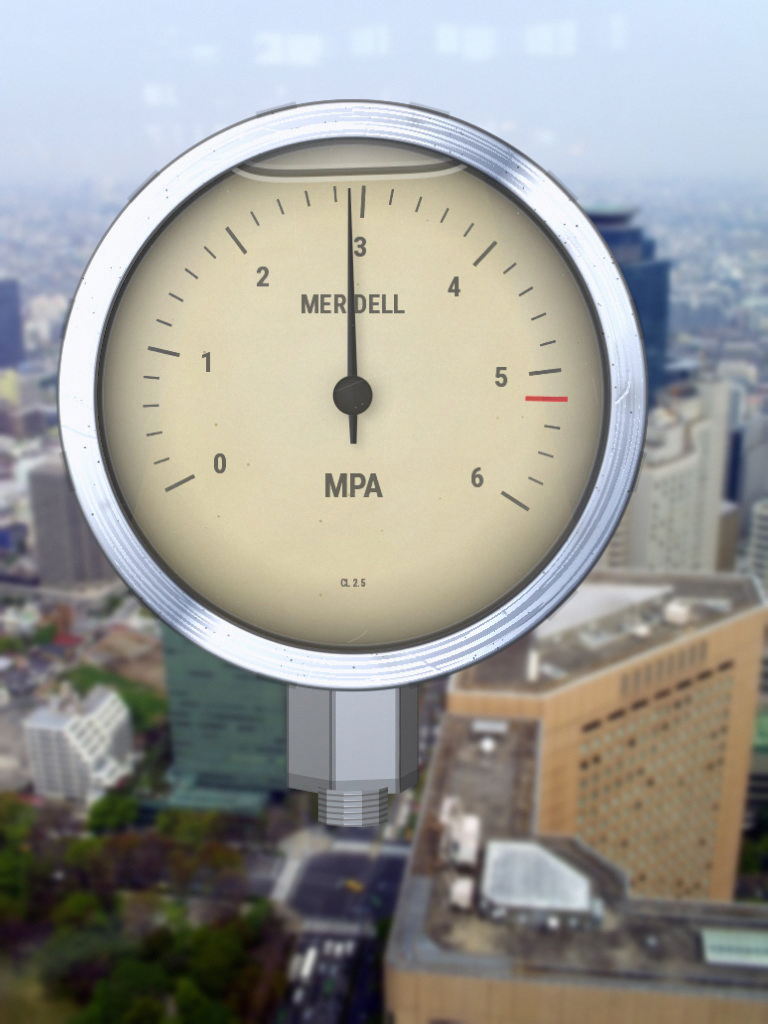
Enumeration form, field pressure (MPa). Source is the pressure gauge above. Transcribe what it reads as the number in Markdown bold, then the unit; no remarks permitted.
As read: **2.9** MPa
